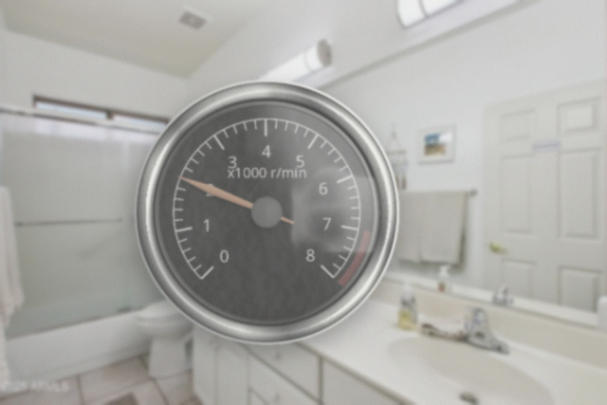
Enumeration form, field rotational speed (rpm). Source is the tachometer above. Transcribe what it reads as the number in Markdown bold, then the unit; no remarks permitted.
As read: **2000** rpm
